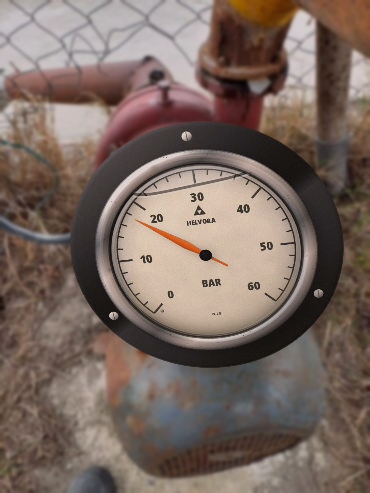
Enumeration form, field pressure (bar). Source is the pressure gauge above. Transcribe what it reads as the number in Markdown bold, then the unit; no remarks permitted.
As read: **18** bar
